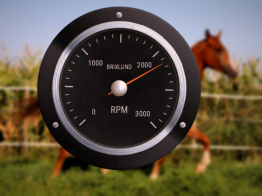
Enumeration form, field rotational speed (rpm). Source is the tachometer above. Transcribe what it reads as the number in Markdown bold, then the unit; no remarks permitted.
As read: **2150** rpm
